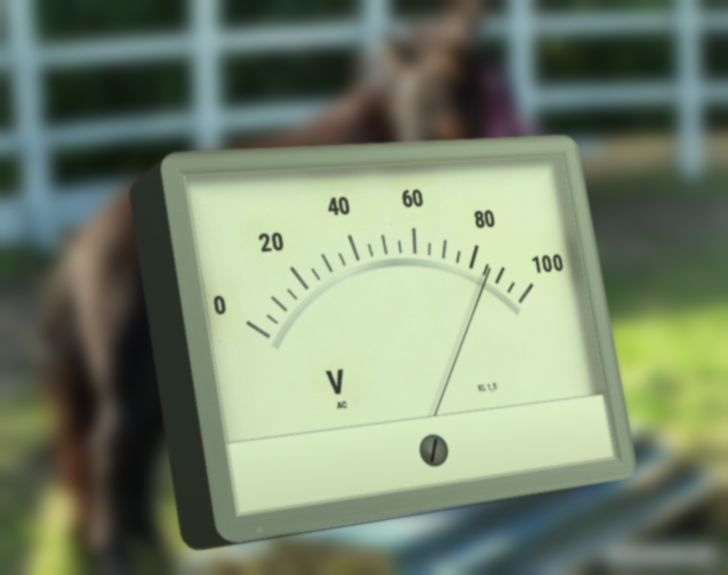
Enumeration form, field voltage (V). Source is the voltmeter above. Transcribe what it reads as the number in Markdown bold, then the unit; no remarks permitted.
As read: **85** V
